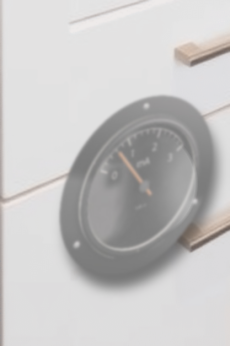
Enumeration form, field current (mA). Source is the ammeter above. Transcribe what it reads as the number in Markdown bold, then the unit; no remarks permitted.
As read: **0.6** mA
